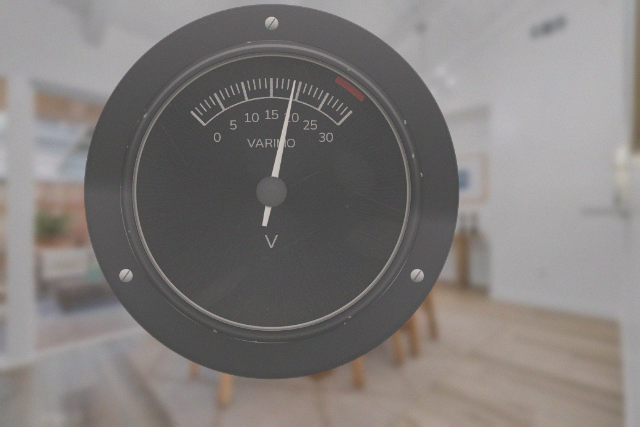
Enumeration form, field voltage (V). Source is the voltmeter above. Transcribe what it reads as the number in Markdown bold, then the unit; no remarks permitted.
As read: **19** V
